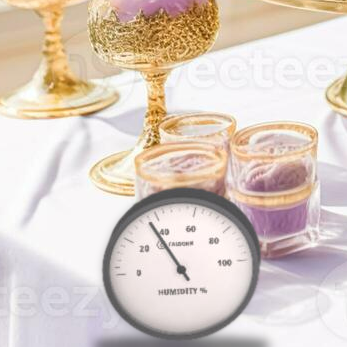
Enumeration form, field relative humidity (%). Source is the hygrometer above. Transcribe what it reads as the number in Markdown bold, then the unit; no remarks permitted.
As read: **36** %
